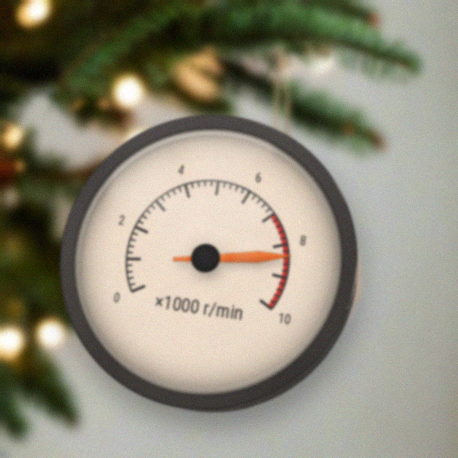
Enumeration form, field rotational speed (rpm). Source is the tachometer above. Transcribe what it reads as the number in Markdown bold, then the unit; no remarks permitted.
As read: **8400** rpm
